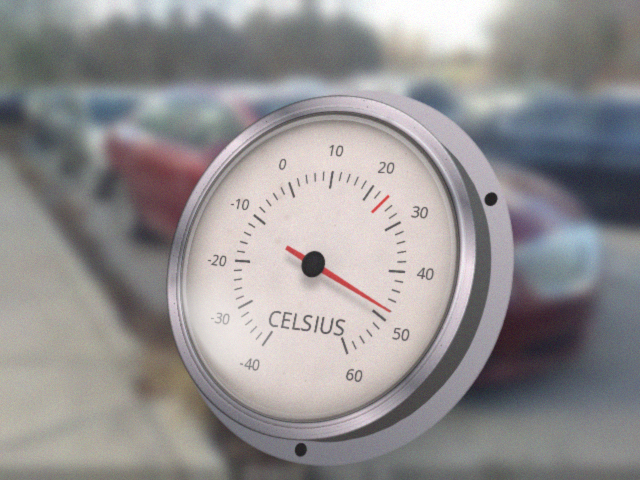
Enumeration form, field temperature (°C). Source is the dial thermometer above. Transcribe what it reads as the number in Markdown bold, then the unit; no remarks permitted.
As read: **48** °C
